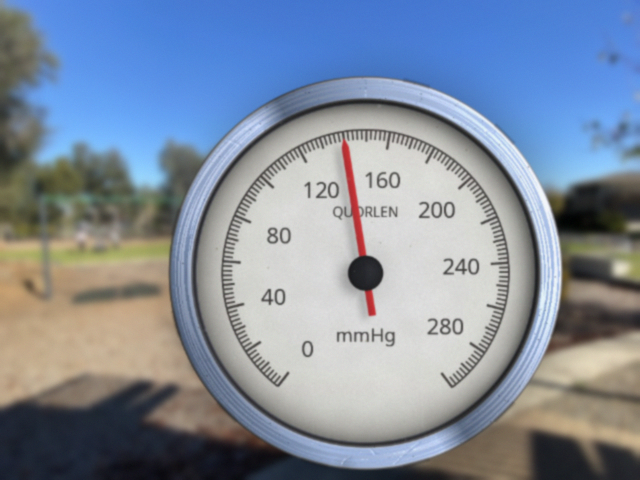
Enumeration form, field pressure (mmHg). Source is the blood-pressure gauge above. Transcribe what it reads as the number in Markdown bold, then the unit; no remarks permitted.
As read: **140** mmHg
